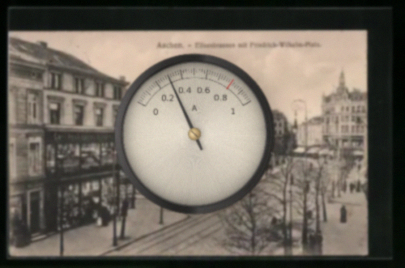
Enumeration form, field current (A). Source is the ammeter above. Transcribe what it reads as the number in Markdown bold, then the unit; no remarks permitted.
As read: **0.3** A
